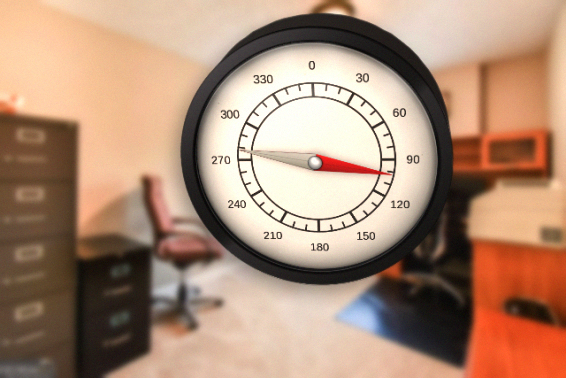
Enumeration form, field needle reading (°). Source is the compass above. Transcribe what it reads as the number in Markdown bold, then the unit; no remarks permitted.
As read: **100** °
